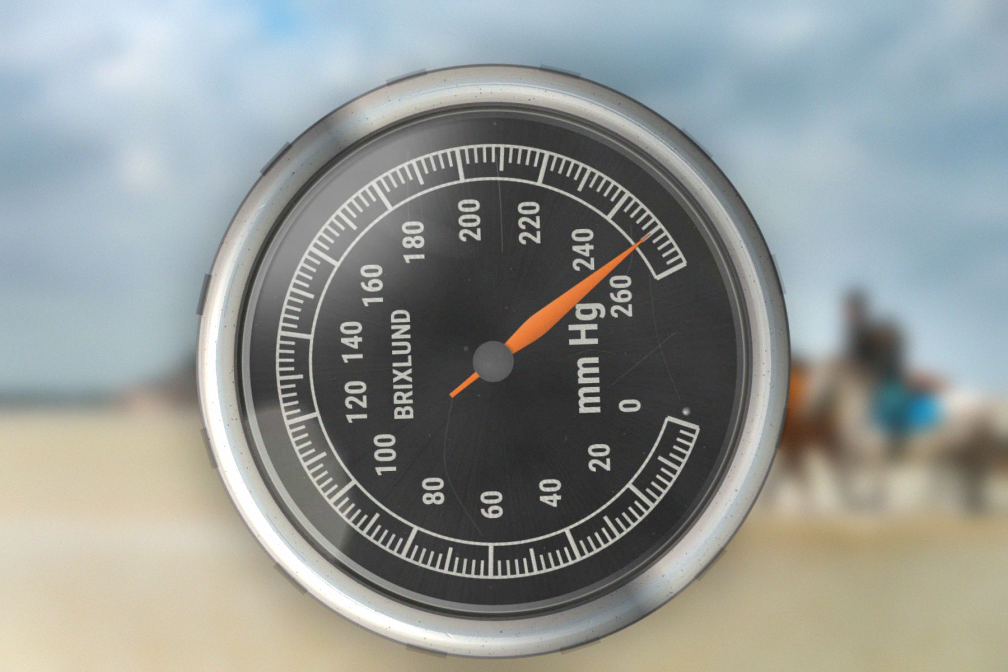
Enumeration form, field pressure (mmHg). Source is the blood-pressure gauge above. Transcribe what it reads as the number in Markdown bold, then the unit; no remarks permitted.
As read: **250** mmHg
